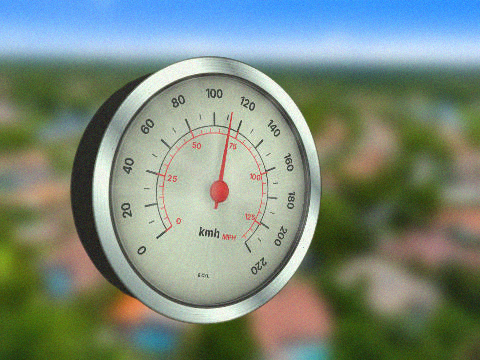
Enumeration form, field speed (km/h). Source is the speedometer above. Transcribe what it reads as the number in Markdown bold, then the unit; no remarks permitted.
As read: **110** km/h
